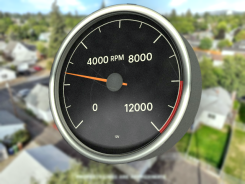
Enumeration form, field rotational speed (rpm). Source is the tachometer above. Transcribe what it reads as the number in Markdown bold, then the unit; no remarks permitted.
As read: **2500** rpm
